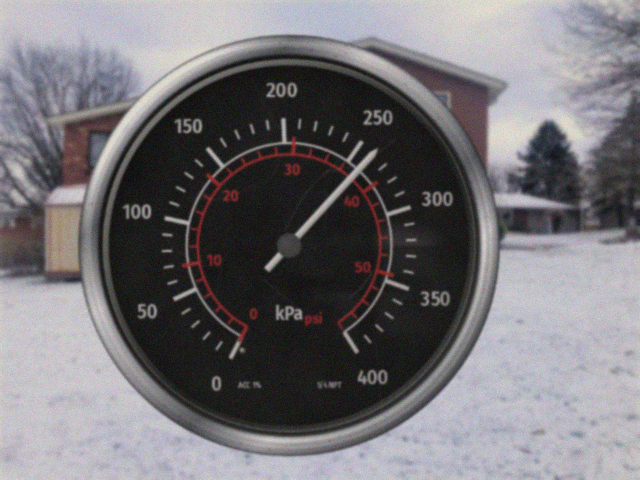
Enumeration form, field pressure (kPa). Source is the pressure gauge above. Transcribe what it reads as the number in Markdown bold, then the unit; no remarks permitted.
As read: **260** kPa
